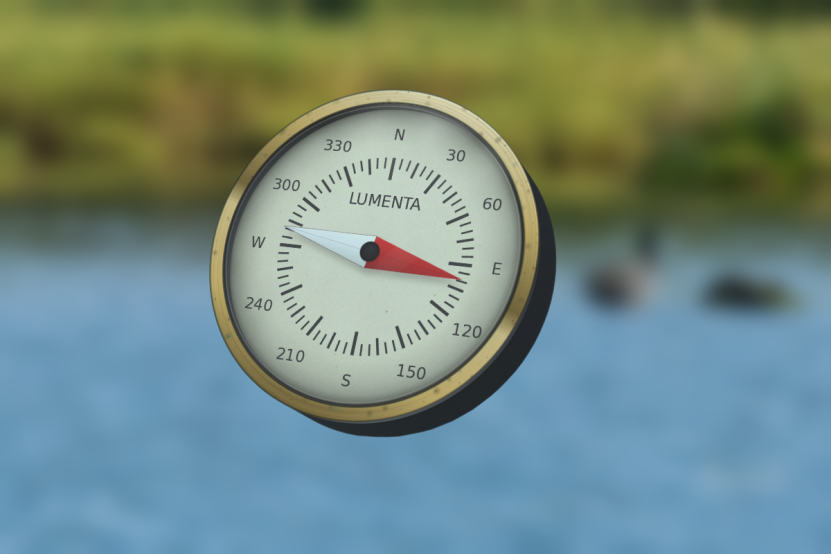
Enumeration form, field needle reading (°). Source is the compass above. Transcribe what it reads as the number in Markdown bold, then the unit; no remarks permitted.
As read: **100** °
